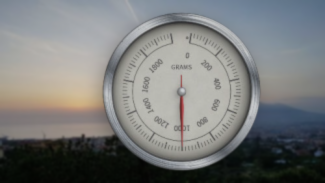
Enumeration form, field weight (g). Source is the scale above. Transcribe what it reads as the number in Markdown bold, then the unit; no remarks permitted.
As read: **1000** g
